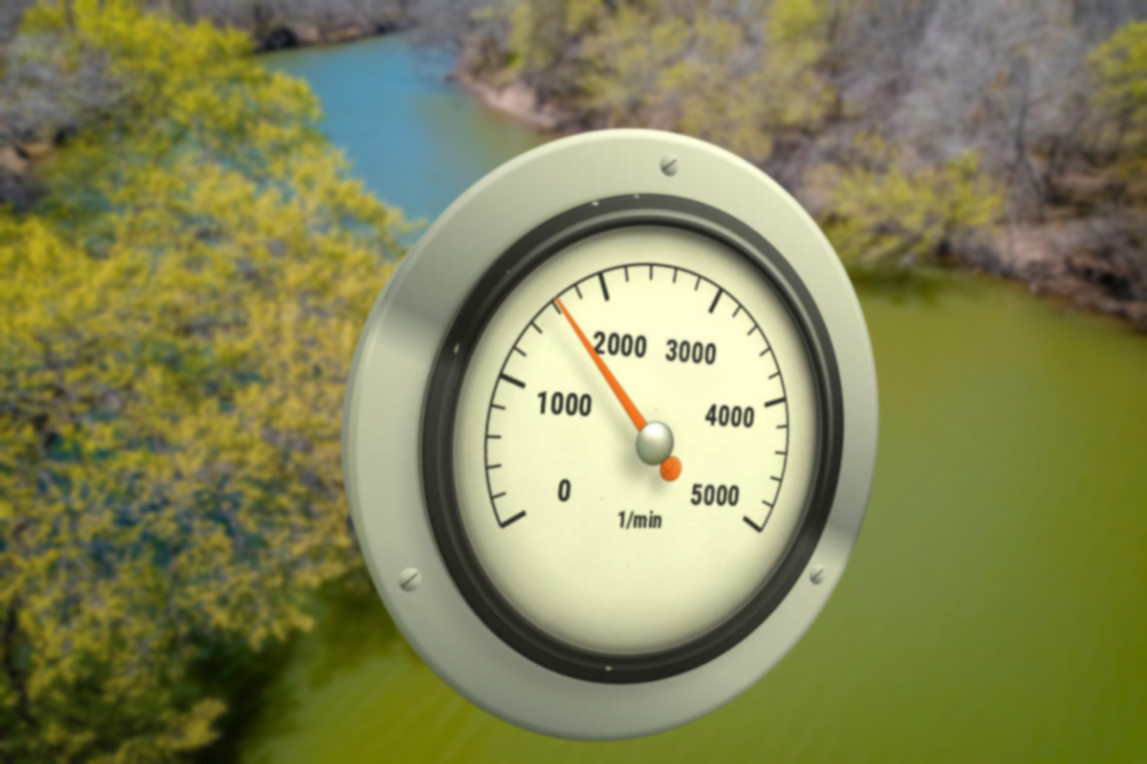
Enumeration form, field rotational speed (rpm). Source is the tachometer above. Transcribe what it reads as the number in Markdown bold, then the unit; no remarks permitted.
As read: **1600** rpm
